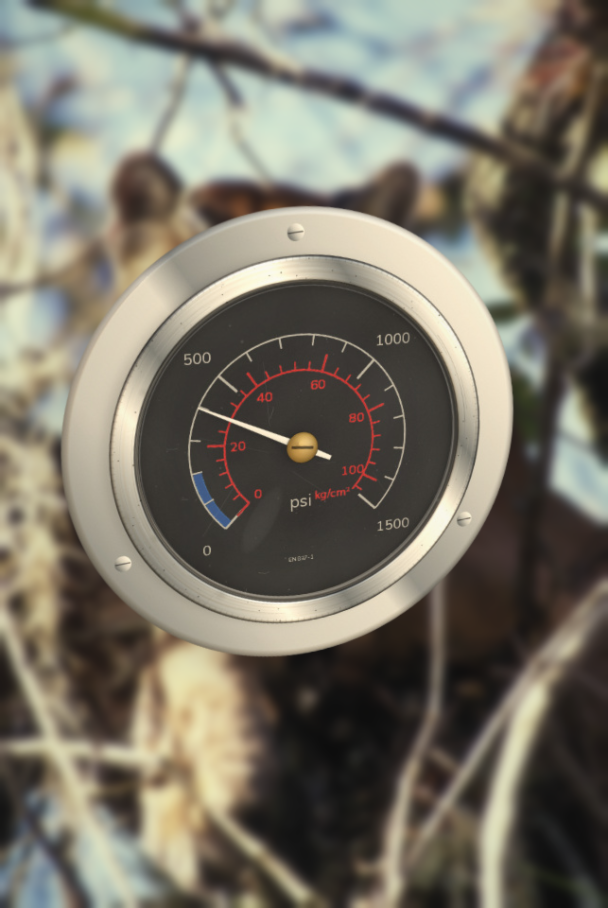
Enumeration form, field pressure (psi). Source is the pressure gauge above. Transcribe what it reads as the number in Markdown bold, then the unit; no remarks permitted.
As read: **400** psi
